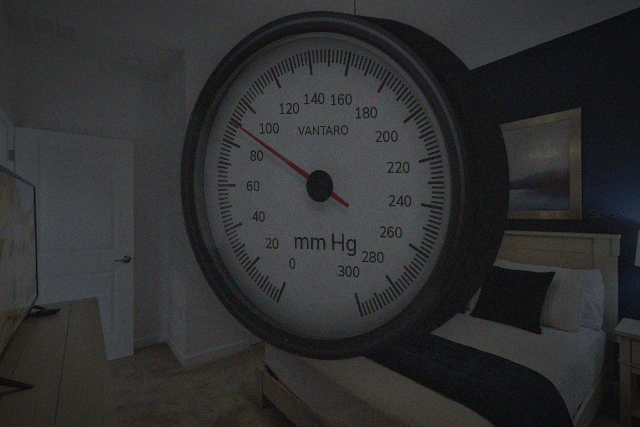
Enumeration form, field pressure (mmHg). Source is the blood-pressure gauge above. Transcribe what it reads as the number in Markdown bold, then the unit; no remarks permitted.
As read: **90** mmHg
